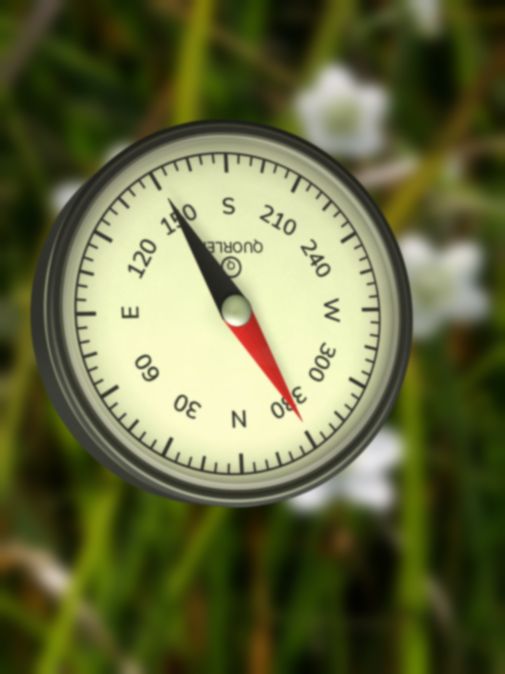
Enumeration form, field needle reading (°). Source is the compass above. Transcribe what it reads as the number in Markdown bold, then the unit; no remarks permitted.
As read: **330** °
